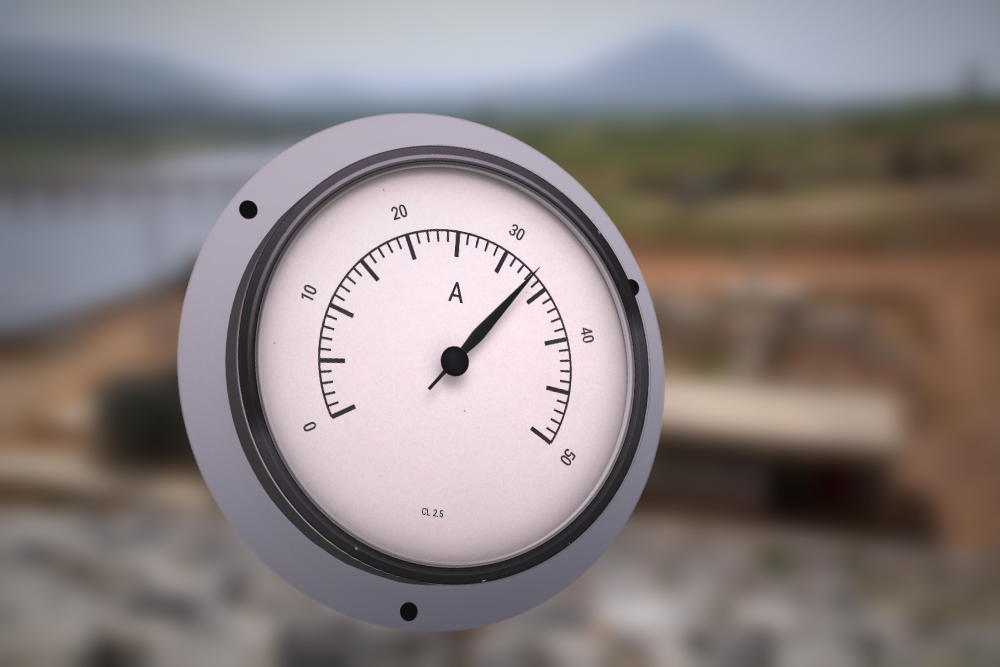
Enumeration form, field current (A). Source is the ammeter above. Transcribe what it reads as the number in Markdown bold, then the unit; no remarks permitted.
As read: **33** A
